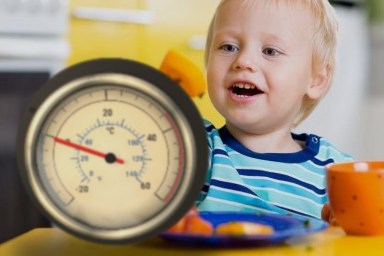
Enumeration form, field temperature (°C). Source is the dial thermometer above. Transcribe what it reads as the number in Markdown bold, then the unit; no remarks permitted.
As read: **0** °C
